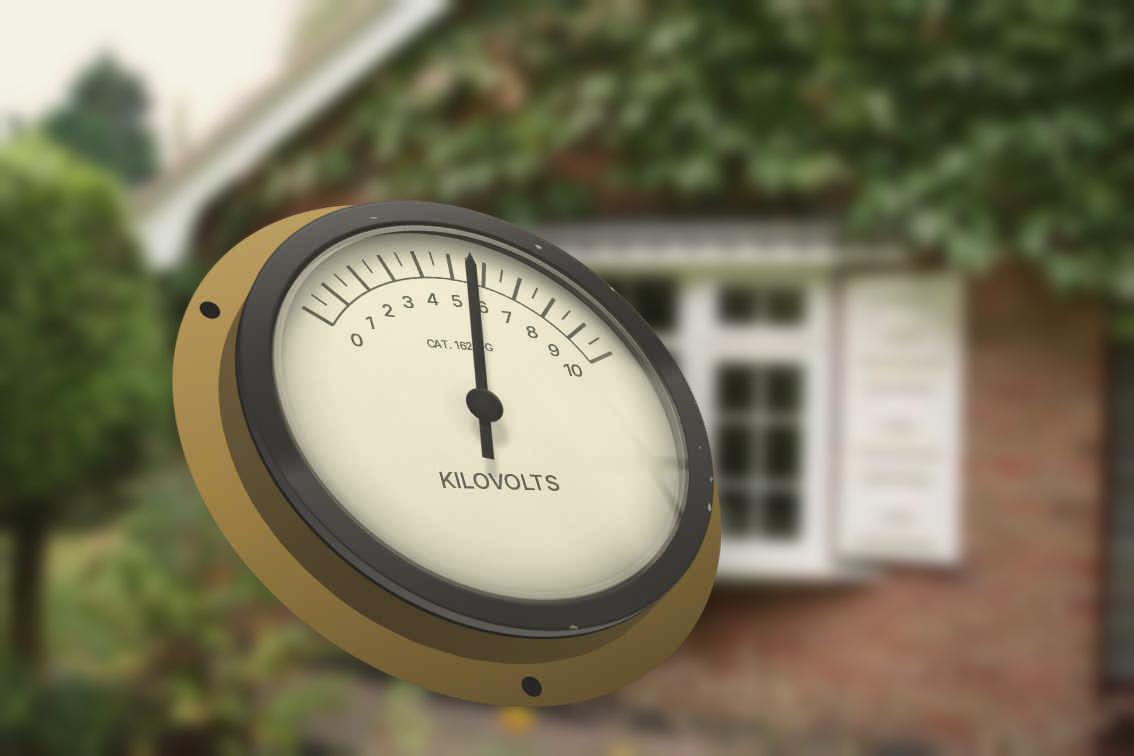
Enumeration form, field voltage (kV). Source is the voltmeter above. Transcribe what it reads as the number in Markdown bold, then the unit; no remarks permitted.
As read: **5.5** kV
